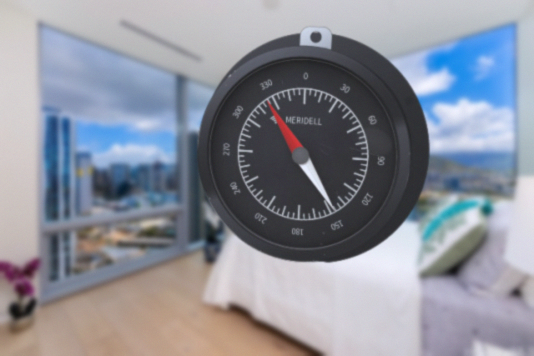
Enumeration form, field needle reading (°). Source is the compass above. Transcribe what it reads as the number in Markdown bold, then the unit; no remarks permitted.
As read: **325** °
